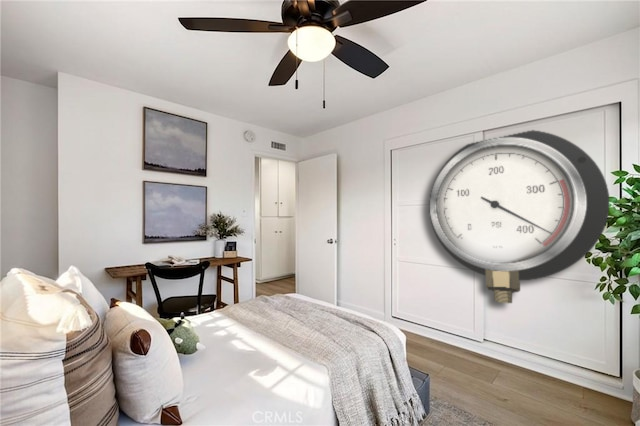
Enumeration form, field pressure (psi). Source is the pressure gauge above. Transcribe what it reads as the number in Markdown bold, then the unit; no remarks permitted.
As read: **380** psi
